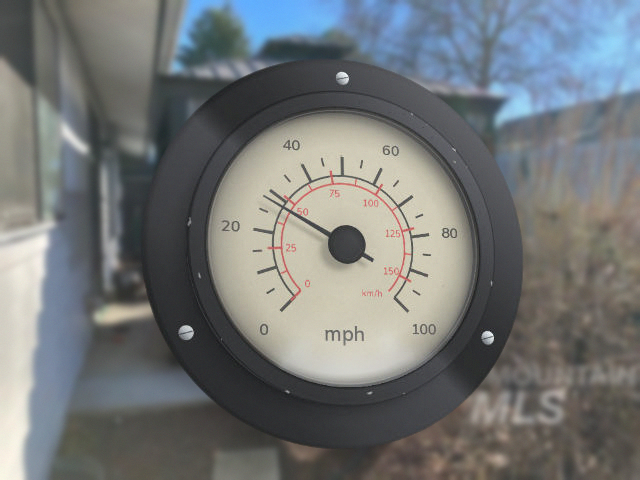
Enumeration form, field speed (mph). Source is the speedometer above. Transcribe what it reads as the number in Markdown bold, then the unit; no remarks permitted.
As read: **27.5** mph
